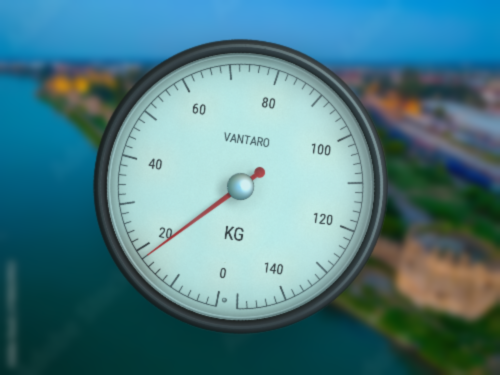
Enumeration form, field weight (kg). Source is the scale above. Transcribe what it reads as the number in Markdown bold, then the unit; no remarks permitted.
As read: **18** kg
